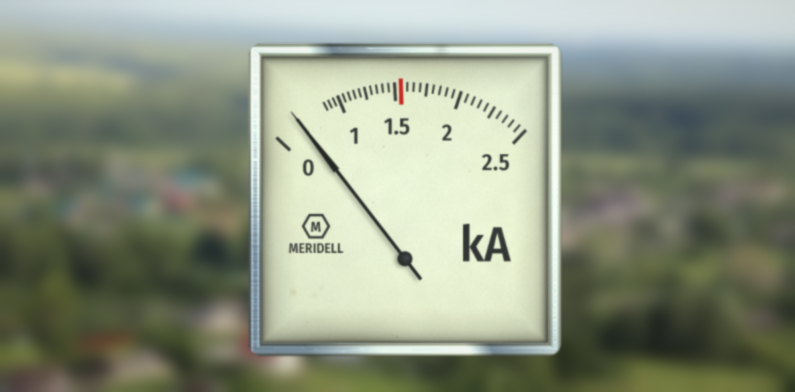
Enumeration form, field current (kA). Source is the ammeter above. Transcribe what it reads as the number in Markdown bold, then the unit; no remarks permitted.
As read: **0.5** kA
